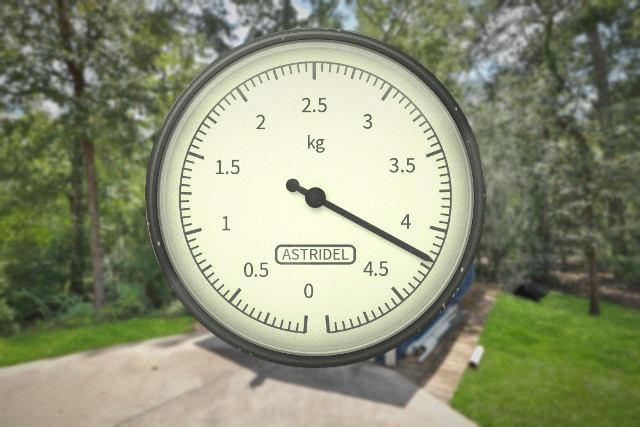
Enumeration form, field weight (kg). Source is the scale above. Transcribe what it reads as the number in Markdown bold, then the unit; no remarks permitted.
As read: **4.2** kg
